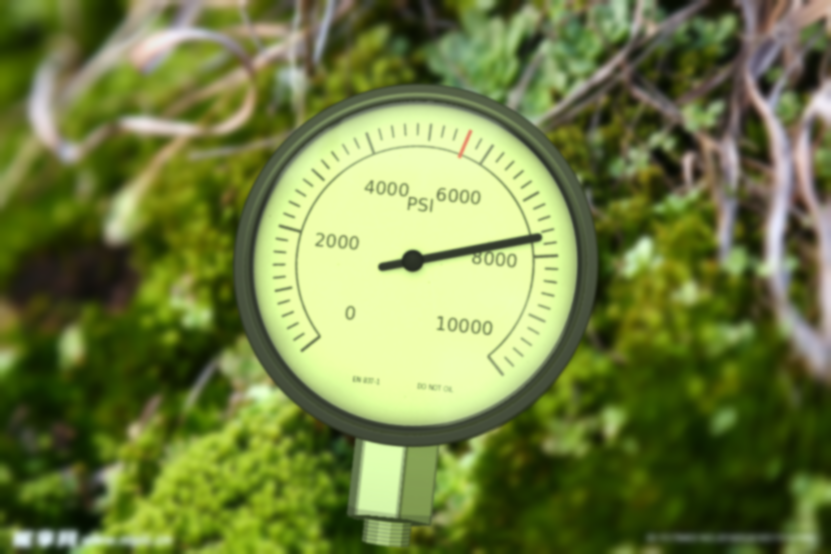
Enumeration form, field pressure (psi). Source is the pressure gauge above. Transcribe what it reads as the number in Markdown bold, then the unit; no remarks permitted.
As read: **7700** psi
